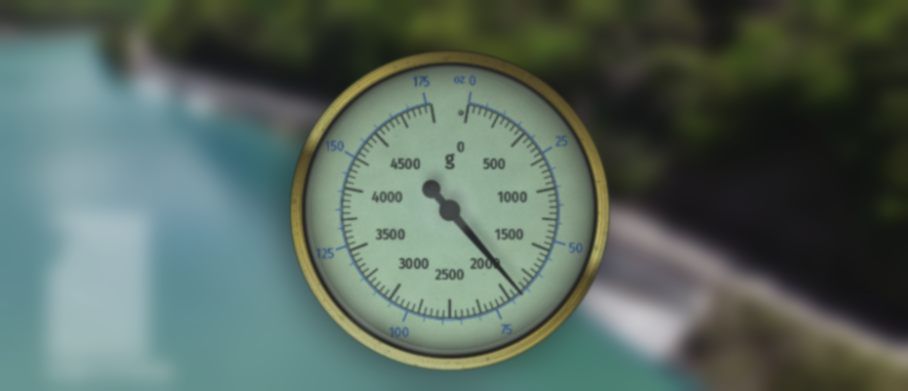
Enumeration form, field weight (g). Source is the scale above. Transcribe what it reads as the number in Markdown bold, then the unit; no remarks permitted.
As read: **1900** g
